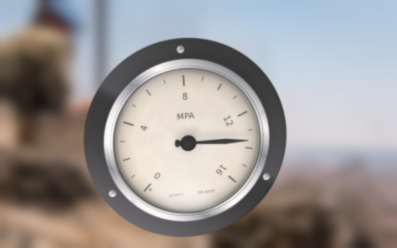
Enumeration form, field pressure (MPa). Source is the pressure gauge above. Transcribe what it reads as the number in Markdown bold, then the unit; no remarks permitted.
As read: **13.5** MPa
